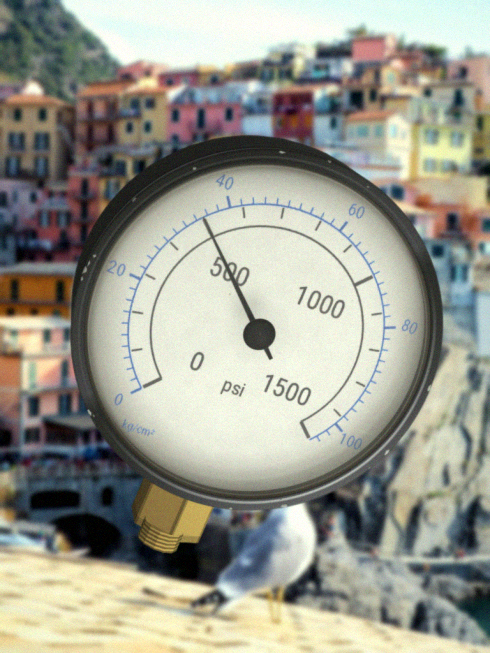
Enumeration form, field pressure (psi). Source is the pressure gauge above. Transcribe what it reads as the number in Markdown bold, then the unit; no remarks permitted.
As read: **500** psi
